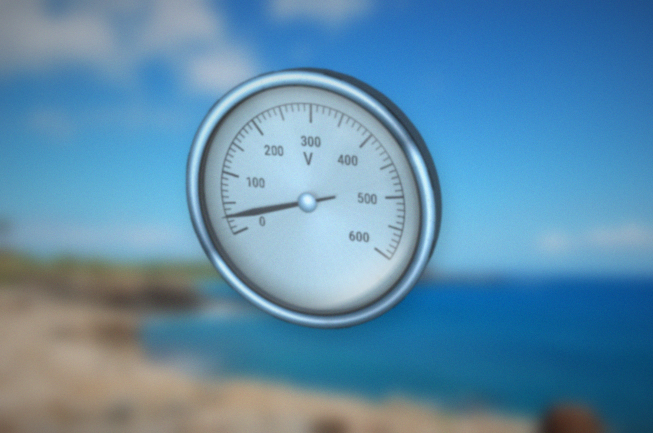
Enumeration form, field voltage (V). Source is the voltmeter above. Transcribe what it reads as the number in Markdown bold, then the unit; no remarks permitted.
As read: **30** V
